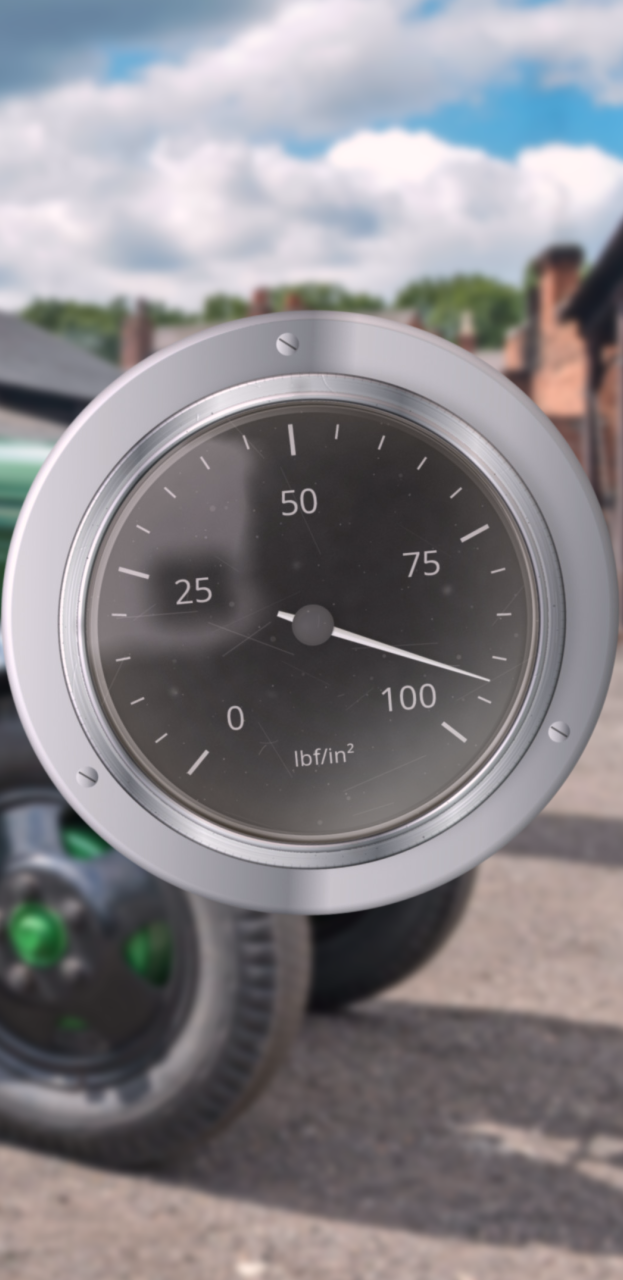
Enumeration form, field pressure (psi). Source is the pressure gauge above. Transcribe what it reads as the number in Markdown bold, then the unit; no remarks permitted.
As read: **92.5** psi
